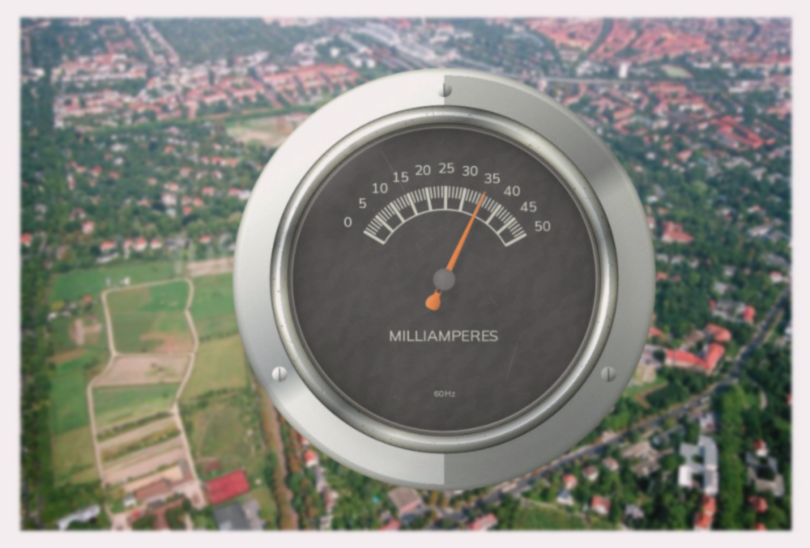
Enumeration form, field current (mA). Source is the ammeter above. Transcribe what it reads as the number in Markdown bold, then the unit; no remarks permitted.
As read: **35** mA
